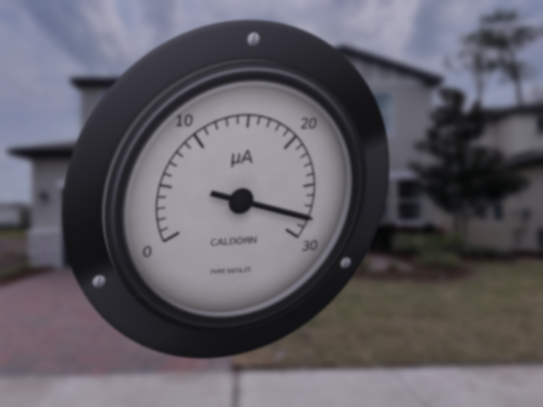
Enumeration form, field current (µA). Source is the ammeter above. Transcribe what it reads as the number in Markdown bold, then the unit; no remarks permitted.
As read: **28** µA
